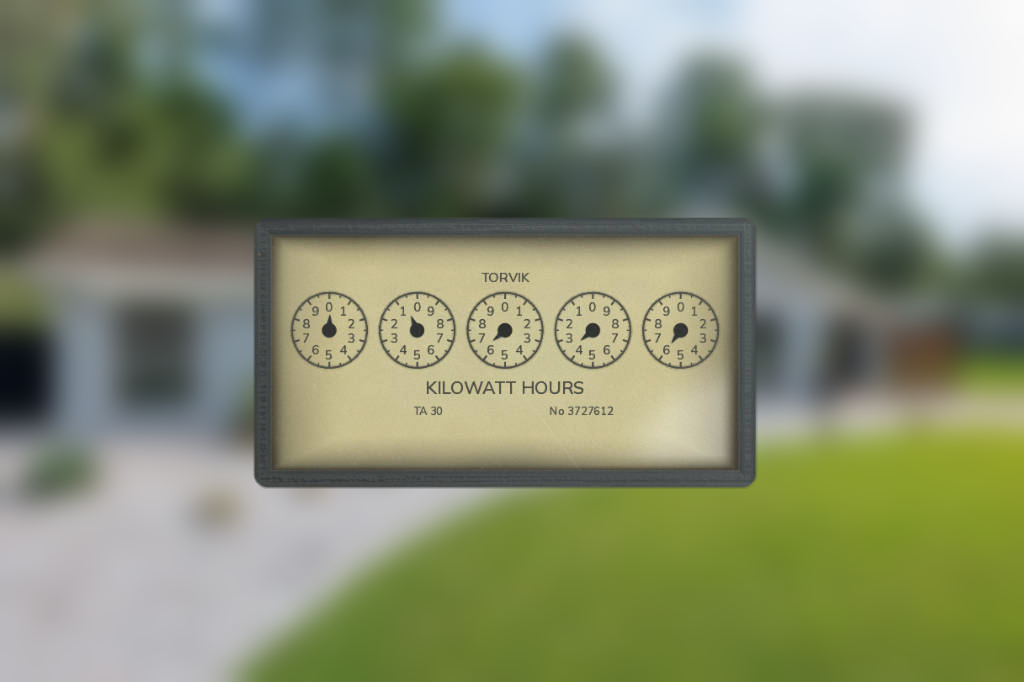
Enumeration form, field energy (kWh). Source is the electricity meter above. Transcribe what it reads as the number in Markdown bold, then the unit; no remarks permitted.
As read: **636** kWh
